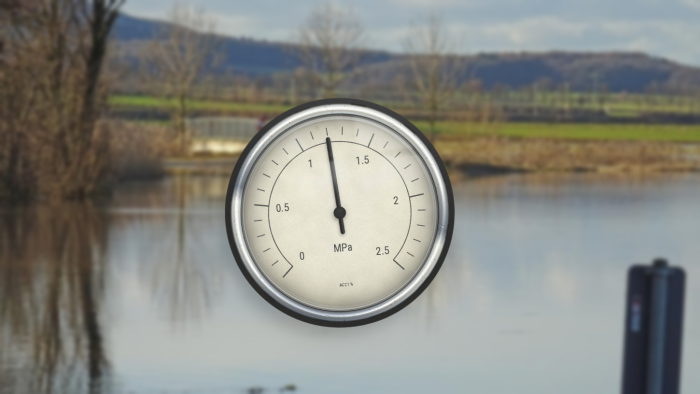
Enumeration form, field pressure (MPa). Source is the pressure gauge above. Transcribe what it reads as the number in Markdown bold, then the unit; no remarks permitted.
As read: **1.2** MPa
